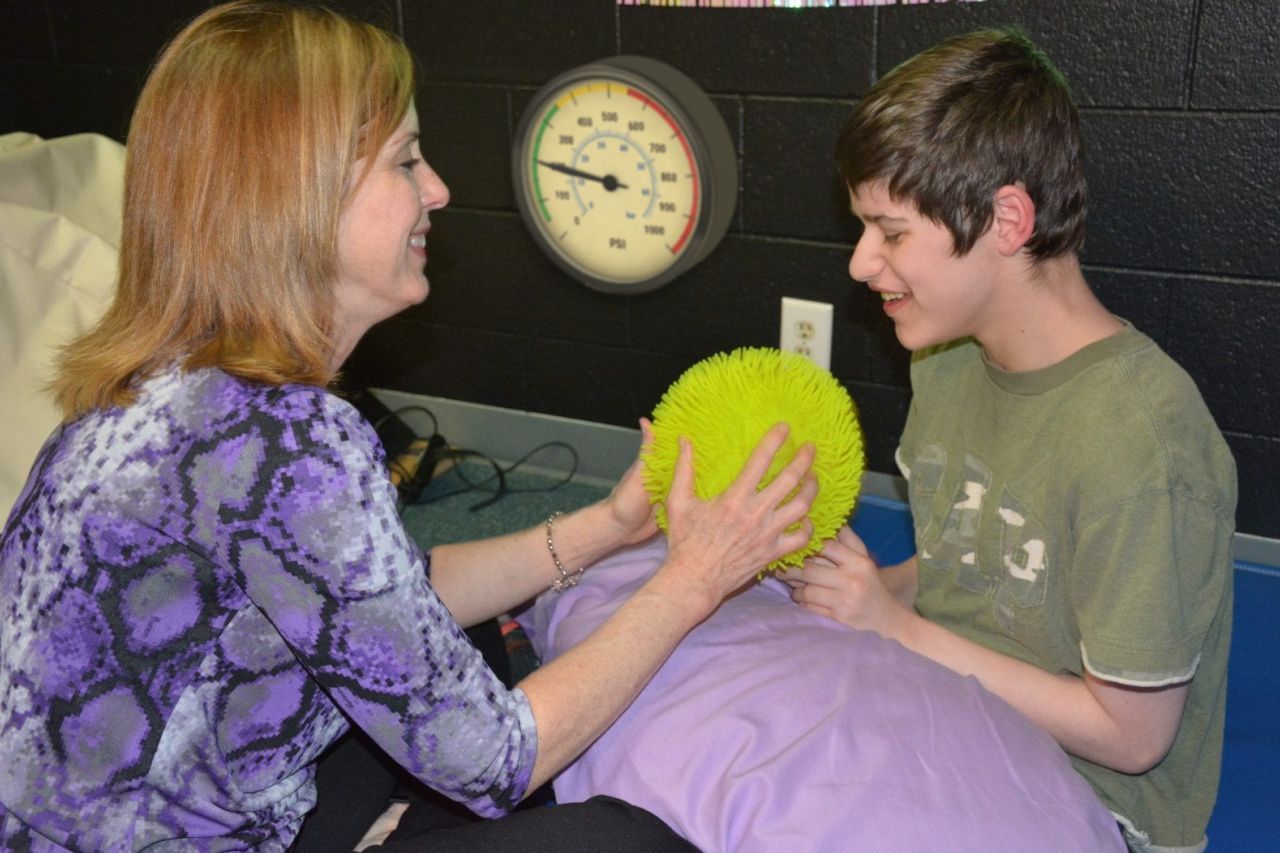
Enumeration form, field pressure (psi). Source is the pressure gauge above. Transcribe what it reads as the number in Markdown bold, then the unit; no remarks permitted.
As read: **200** psi
